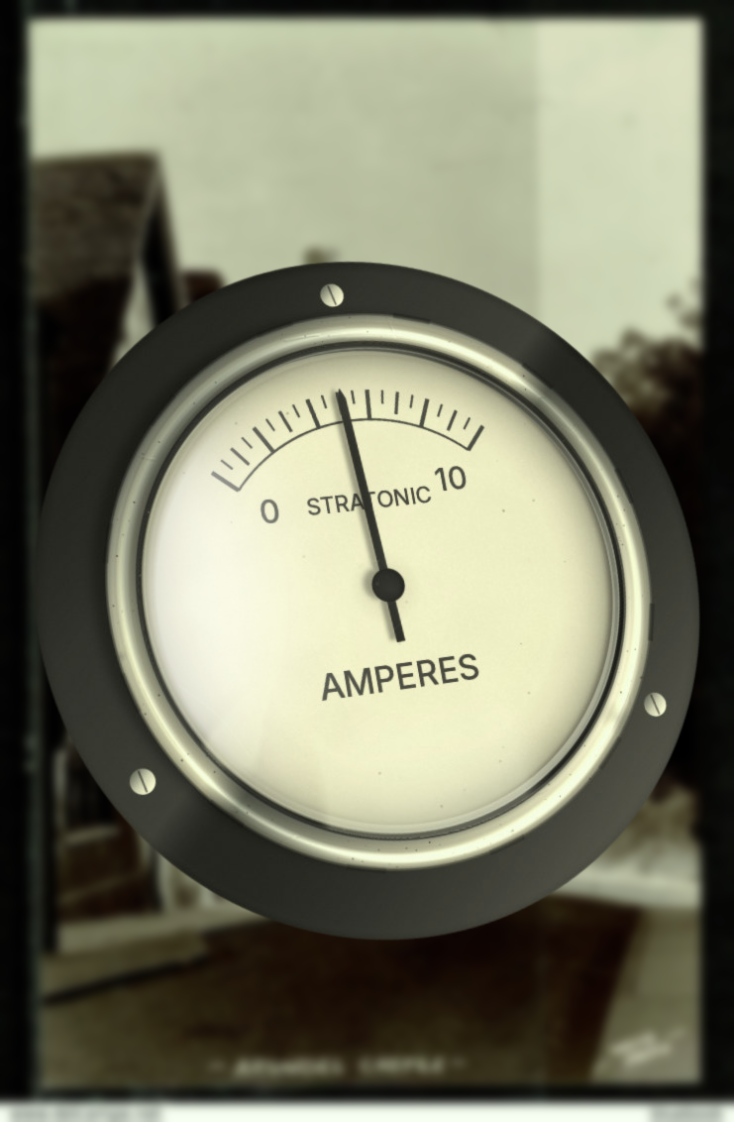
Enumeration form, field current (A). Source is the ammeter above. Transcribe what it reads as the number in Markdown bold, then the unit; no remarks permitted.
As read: **5** A
